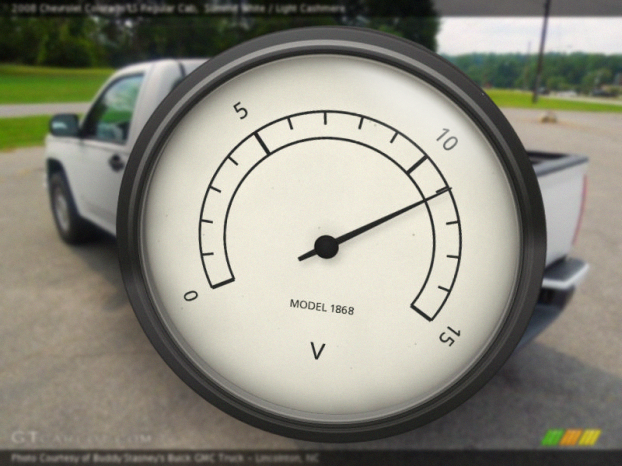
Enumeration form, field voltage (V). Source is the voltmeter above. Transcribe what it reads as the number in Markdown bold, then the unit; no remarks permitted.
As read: **11** V
